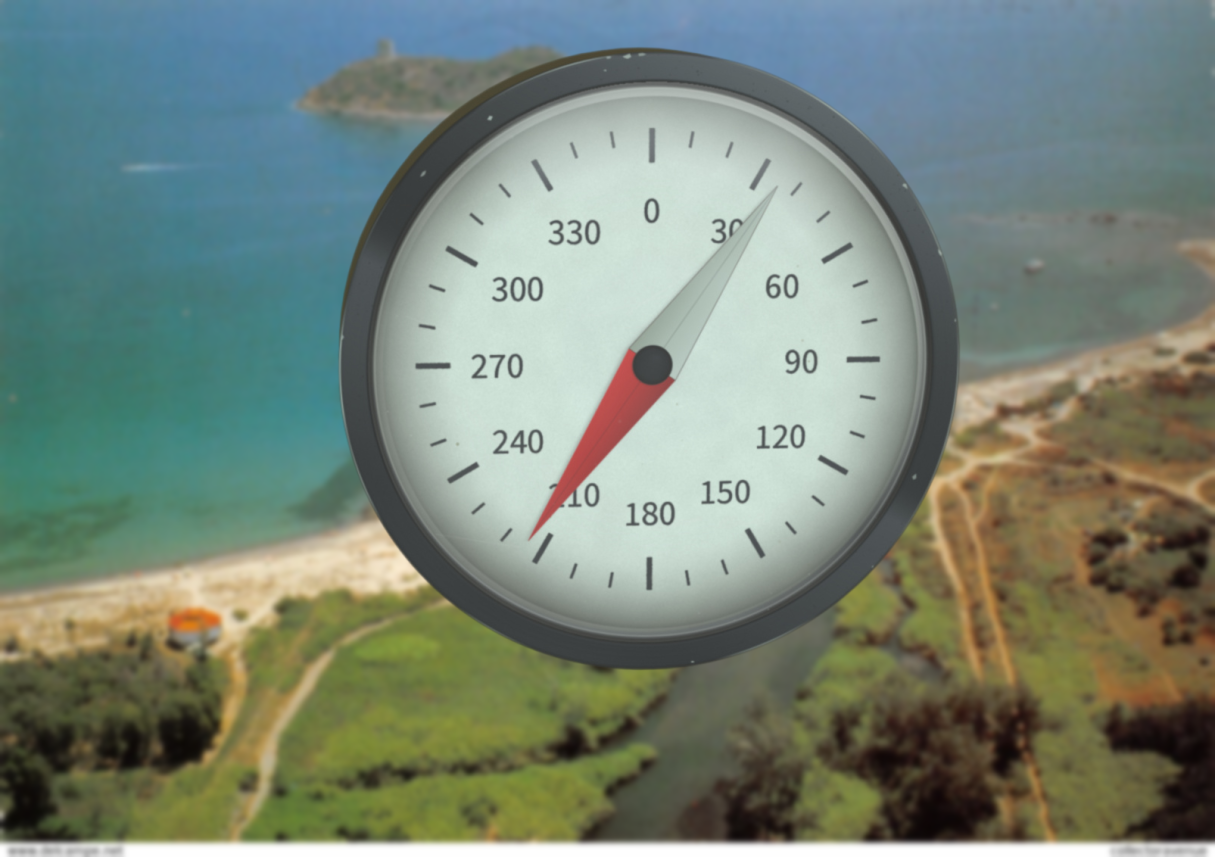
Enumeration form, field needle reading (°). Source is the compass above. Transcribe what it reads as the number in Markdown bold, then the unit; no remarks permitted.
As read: **215** °
